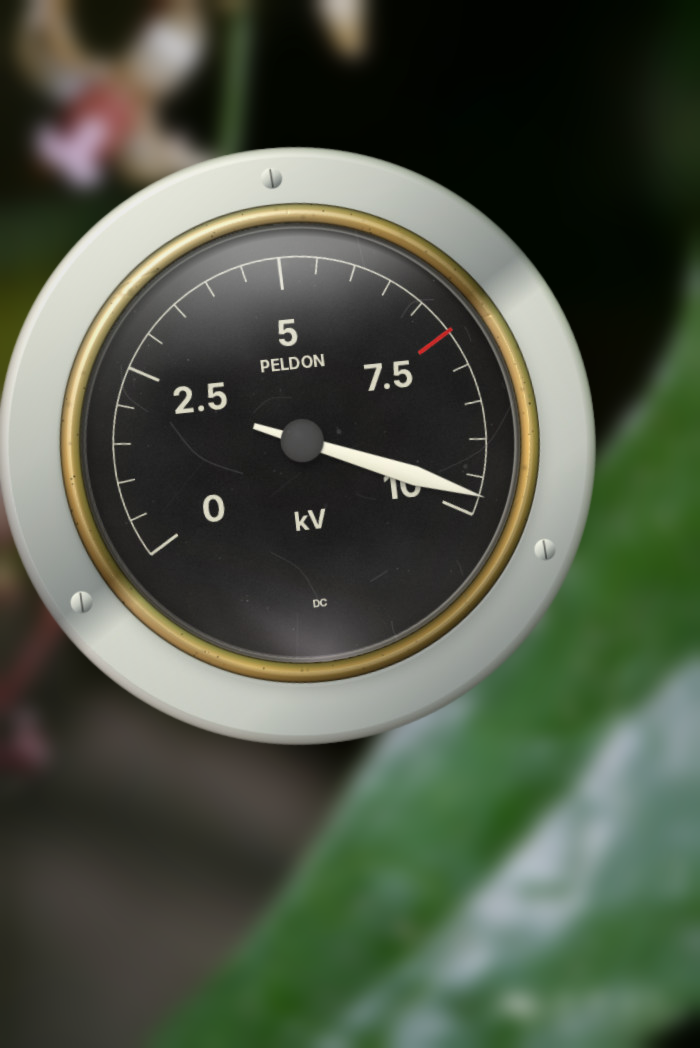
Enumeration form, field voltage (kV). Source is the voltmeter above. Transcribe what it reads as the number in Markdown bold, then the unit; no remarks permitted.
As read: **9.75** kV
